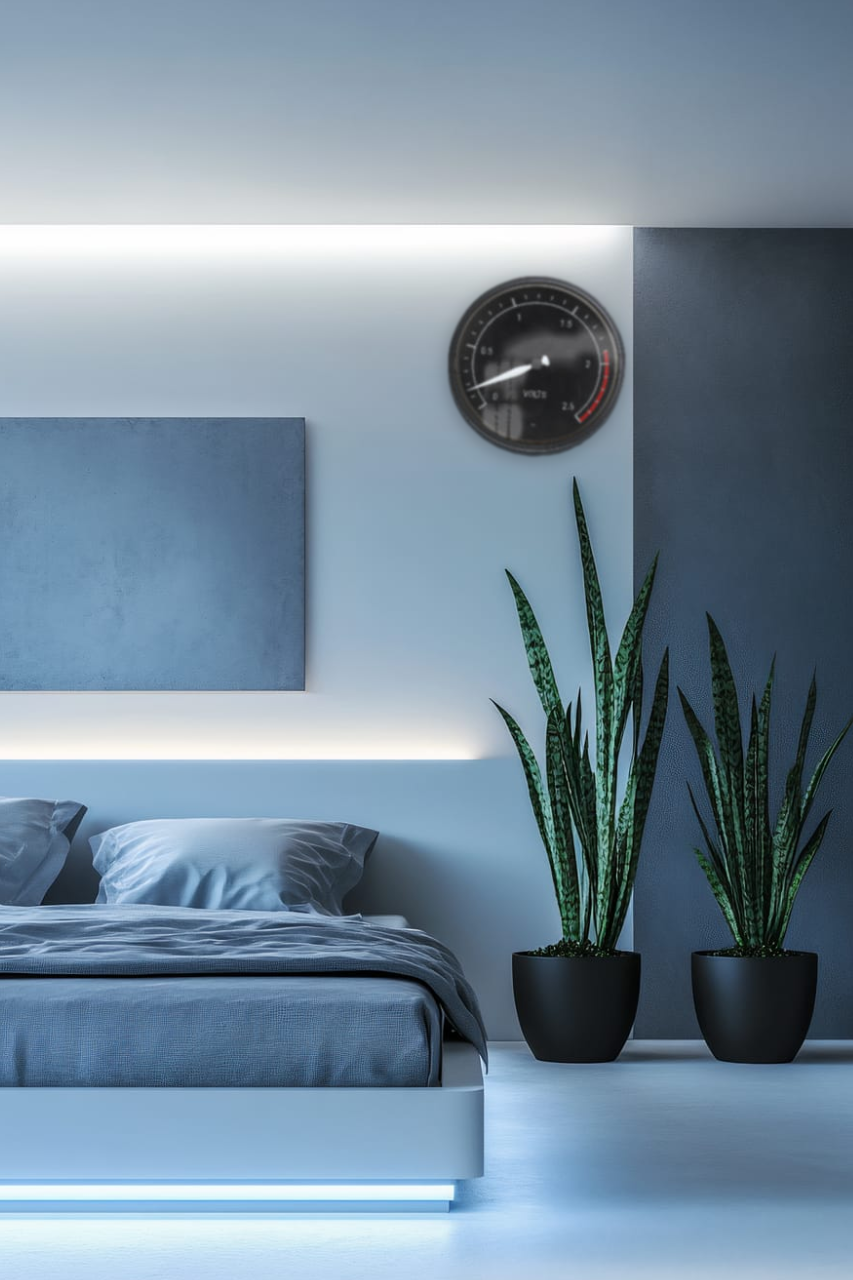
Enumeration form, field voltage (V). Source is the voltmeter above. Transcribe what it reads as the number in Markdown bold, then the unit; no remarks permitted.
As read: **0.15** V
